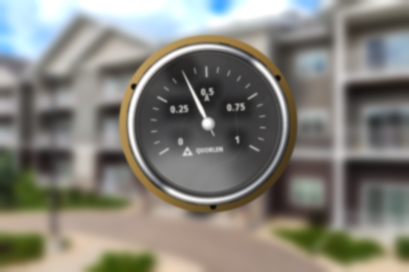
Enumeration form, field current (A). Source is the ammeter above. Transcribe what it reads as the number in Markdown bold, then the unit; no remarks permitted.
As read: **0.4** A
